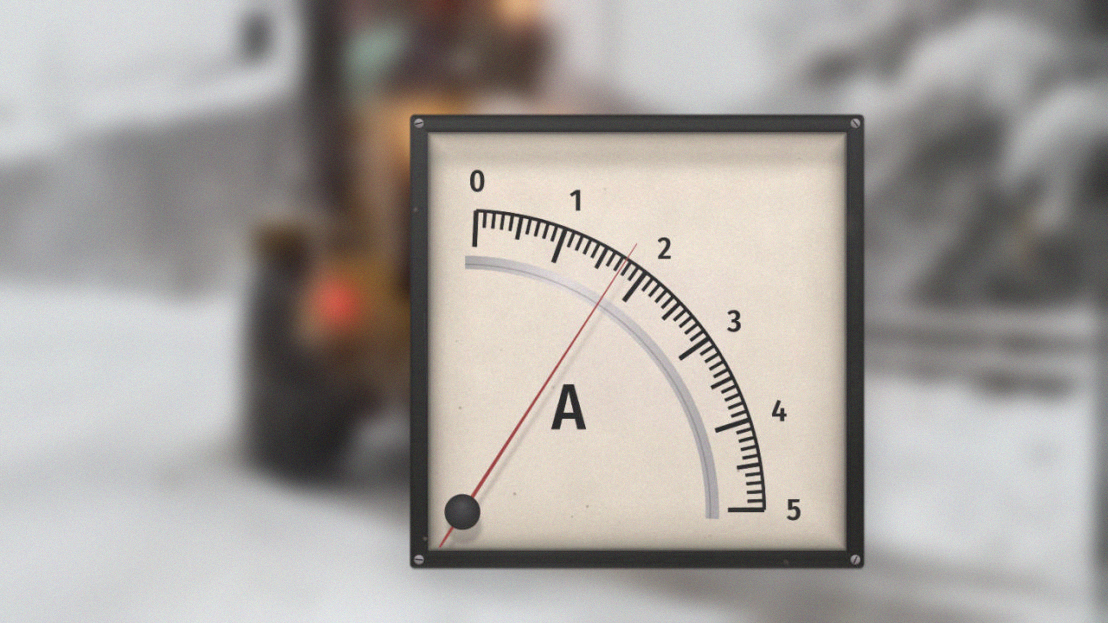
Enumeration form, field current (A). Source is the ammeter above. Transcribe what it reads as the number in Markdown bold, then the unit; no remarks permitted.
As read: **1.75** A
